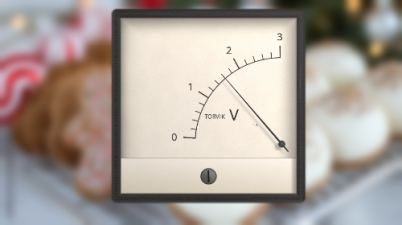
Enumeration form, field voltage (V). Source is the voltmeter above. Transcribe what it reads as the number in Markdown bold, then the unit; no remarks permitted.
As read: **1.6** V
